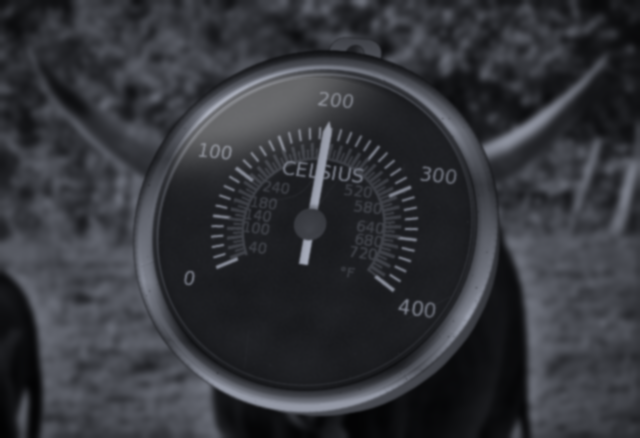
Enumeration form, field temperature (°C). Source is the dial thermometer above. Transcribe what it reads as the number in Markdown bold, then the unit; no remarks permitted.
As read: **200** °C
